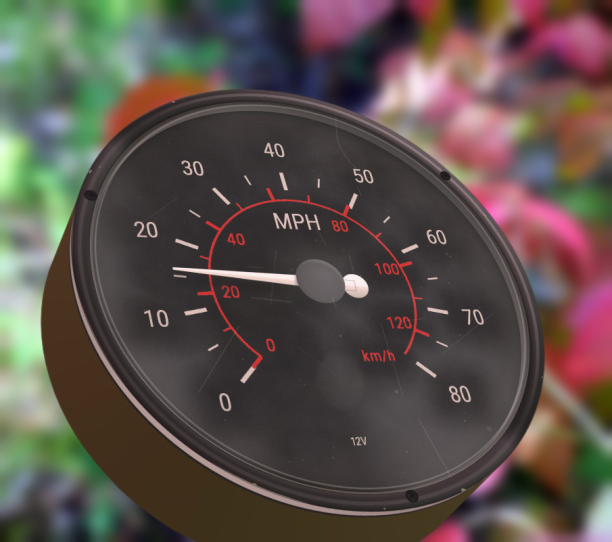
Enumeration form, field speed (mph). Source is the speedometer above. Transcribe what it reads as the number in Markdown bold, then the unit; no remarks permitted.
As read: **15** mph
